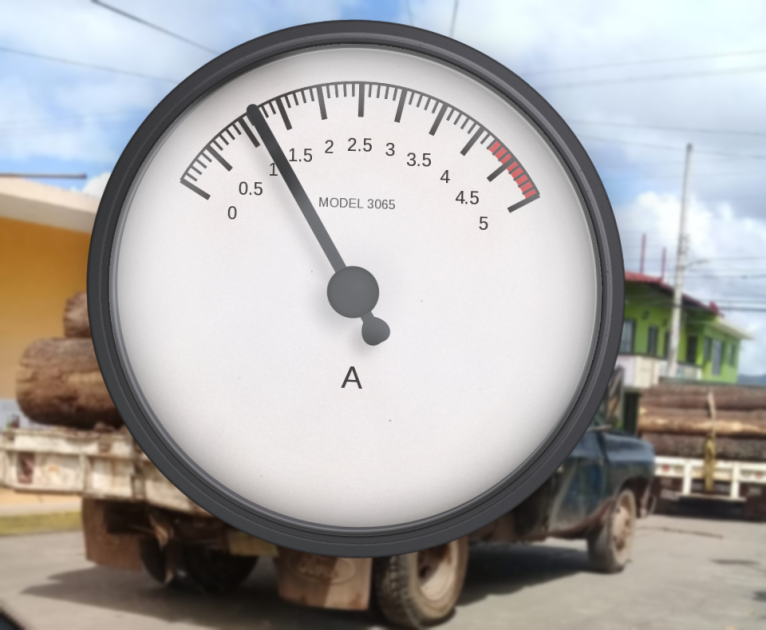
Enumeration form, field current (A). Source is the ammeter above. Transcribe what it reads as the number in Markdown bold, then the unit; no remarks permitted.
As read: **1.2** A
